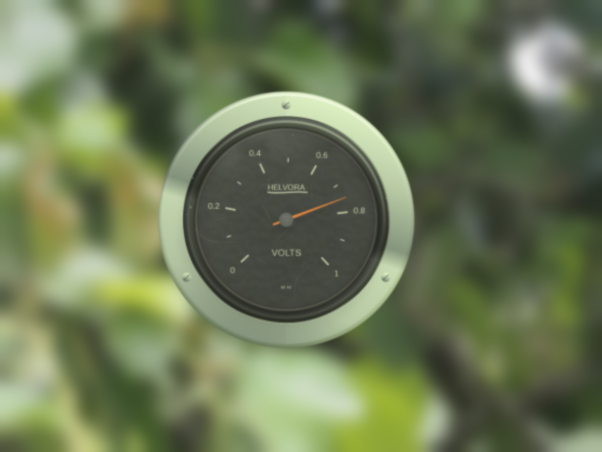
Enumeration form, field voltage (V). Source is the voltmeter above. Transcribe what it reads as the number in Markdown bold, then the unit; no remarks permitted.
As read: **0.75** V
